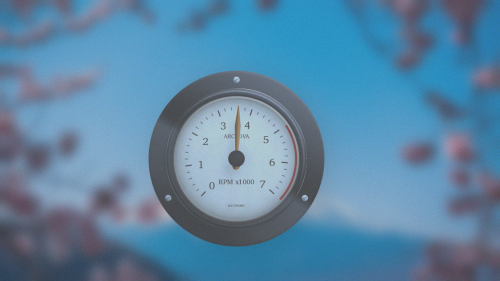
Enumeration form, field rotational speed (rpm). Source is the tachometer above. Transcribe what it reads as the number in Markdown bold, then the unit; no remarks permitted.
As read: **3600** rpm
